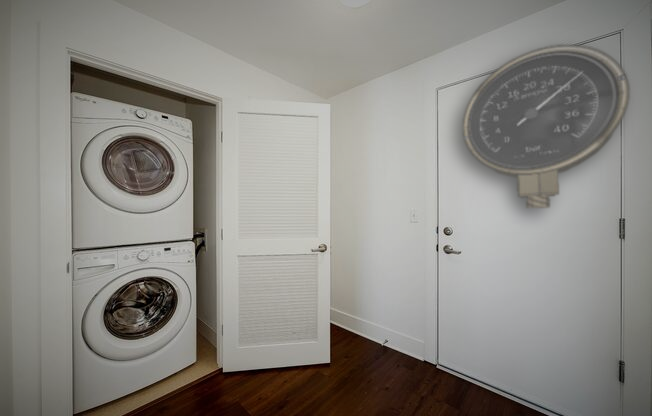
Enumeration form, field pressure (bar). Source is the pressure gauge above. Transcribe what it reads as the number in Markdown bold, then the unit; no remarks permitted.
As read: **28** bar
